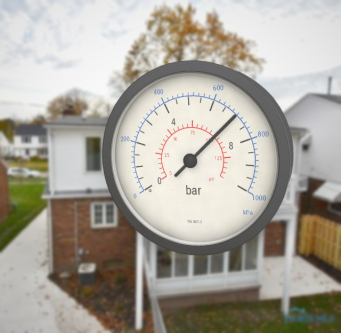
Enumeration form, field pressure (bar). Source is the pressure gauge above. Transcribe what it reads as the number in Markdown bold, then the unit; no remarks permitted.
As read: **7** bar
